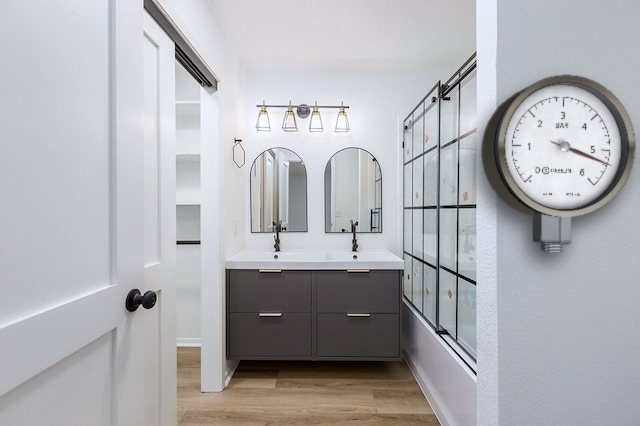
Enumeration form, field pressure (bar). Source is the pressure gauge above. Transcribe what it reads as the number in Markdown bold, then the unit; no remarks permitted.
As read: **5.4** bar
